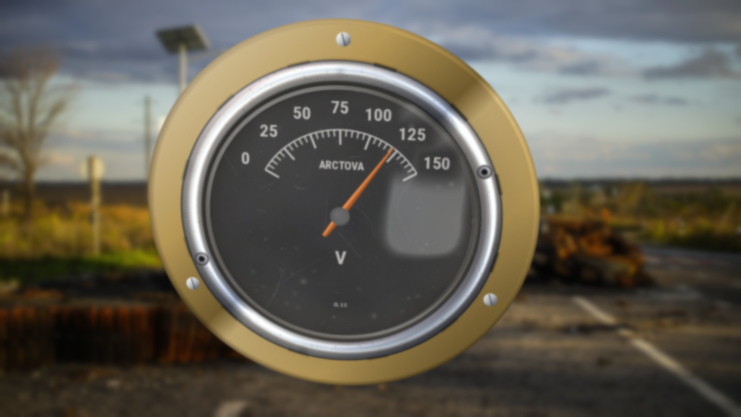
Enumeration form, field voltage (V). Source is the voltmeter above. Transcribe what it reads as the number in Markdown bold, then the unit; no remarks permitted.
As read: **120** V
